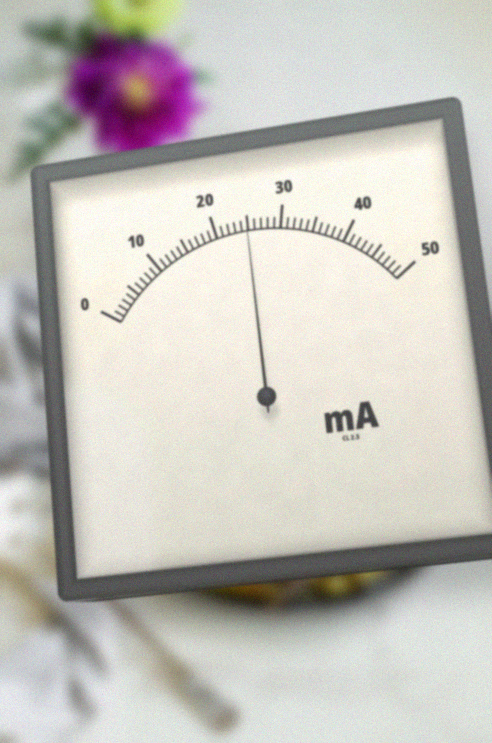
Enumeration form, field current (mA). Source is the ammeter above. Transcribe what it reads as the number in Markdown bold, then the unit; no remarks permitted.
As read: **25** mA
